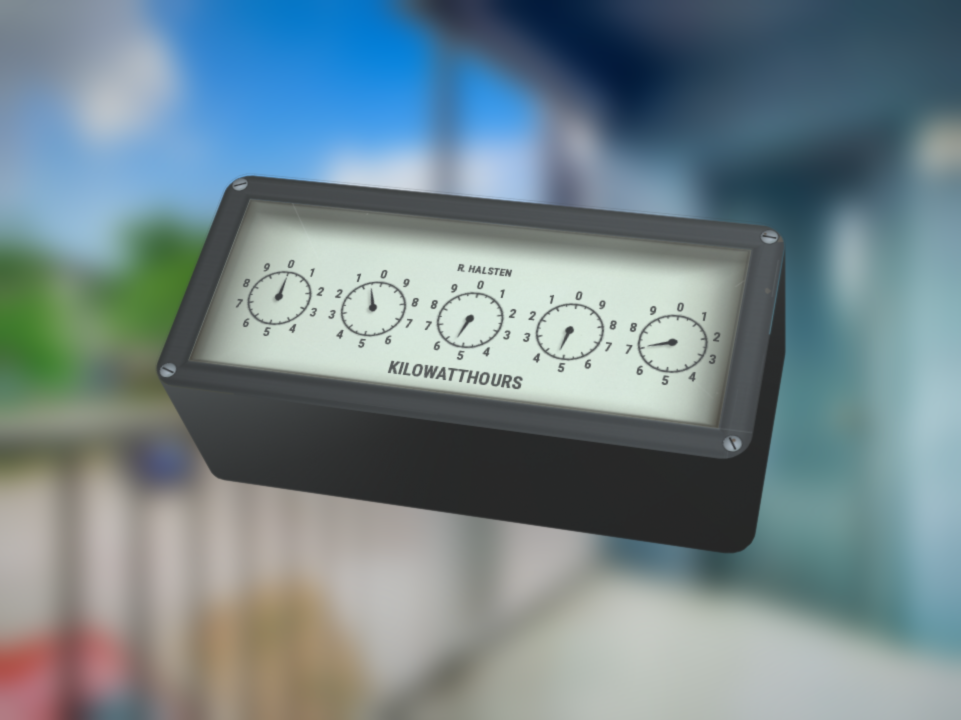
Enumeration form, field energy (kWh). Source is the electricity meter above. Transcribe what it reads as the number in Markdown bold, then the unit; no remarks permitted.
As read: **547** kWh
